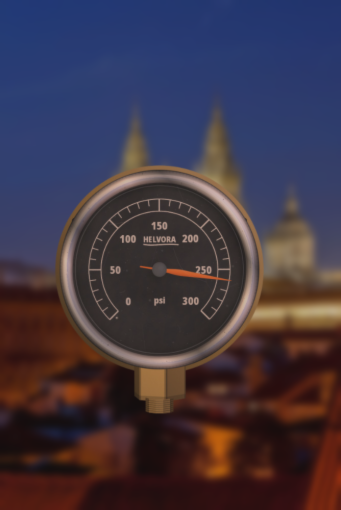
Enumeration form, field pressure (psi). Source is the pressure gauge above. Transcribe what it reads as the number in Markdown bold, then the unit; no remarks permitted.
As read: **260** psi
